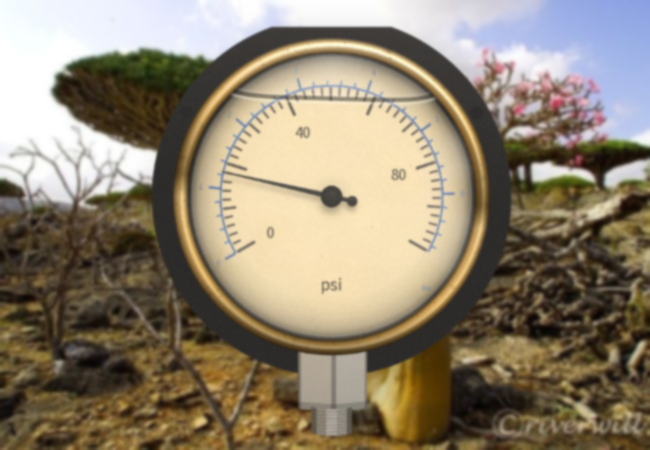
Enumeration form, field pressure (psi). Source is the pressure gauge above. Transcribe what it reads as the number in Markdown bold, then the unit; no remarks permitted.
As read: **18** psi
